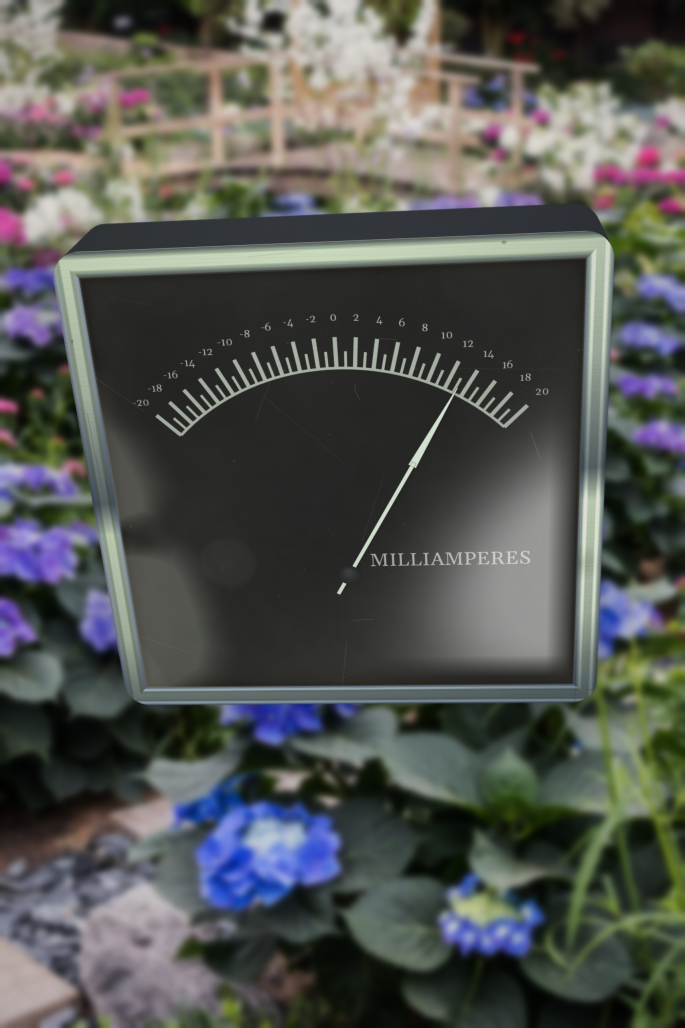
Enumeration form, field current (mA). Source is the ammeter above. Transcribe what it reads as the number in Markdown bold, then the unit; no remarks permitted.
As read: **13** mA
